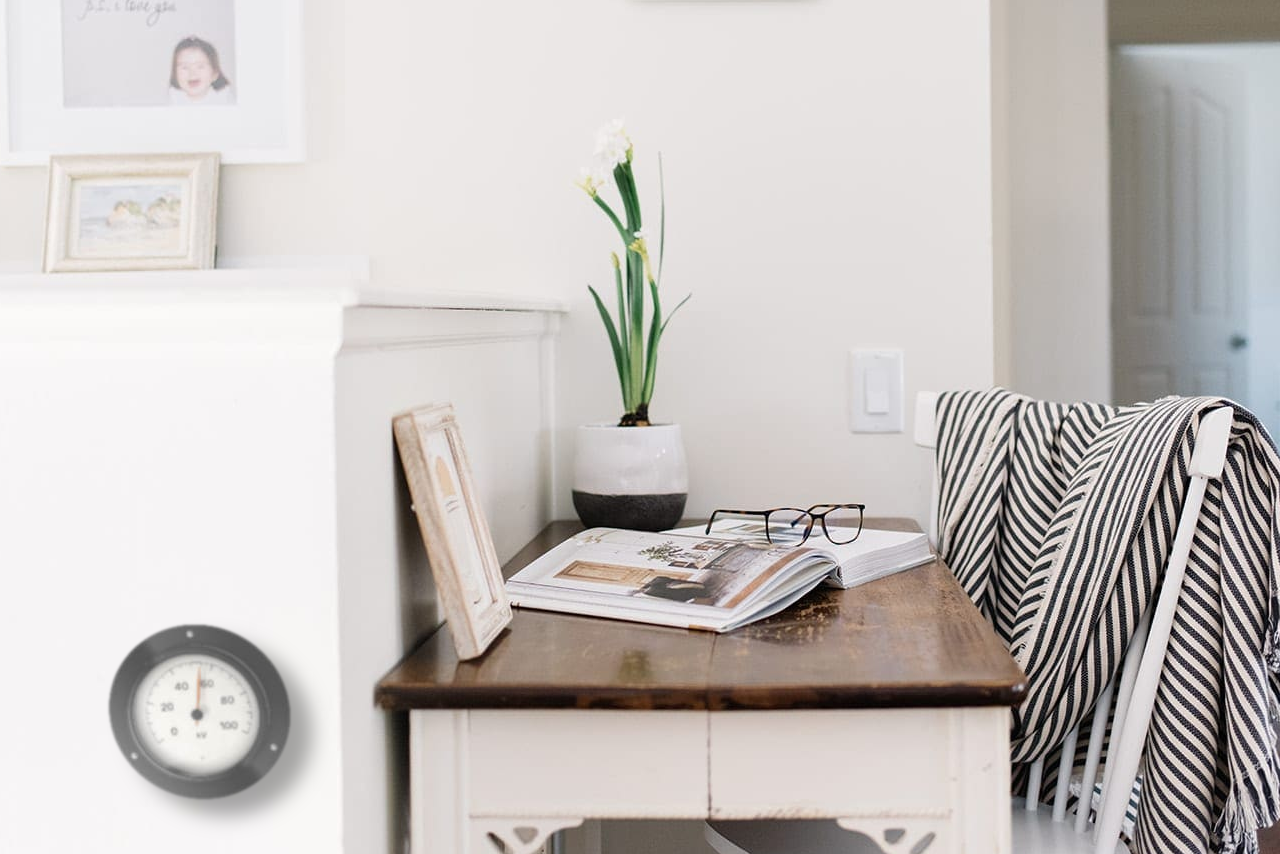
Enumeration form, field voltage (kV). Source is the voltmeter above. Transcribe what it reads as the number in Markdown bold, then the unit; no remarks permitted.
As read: **55** kV
